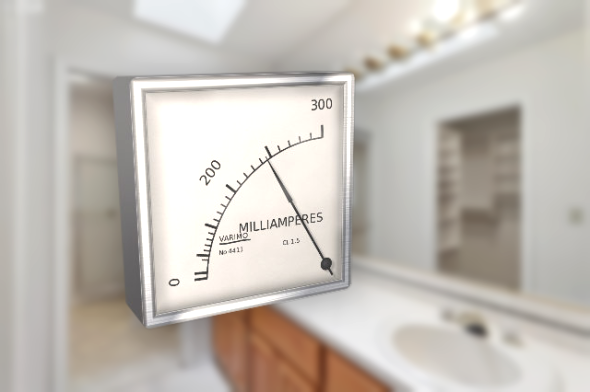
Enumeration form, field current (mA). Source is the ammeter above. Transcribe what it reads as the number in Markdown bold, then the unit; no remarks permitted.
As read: **245** mA
